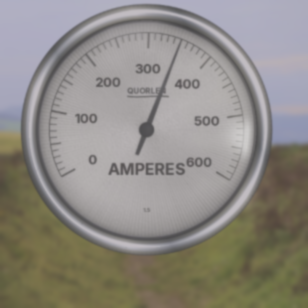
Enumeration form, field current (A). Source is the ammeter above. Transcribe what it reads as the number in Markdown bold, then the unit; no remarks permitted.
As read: **350** A
